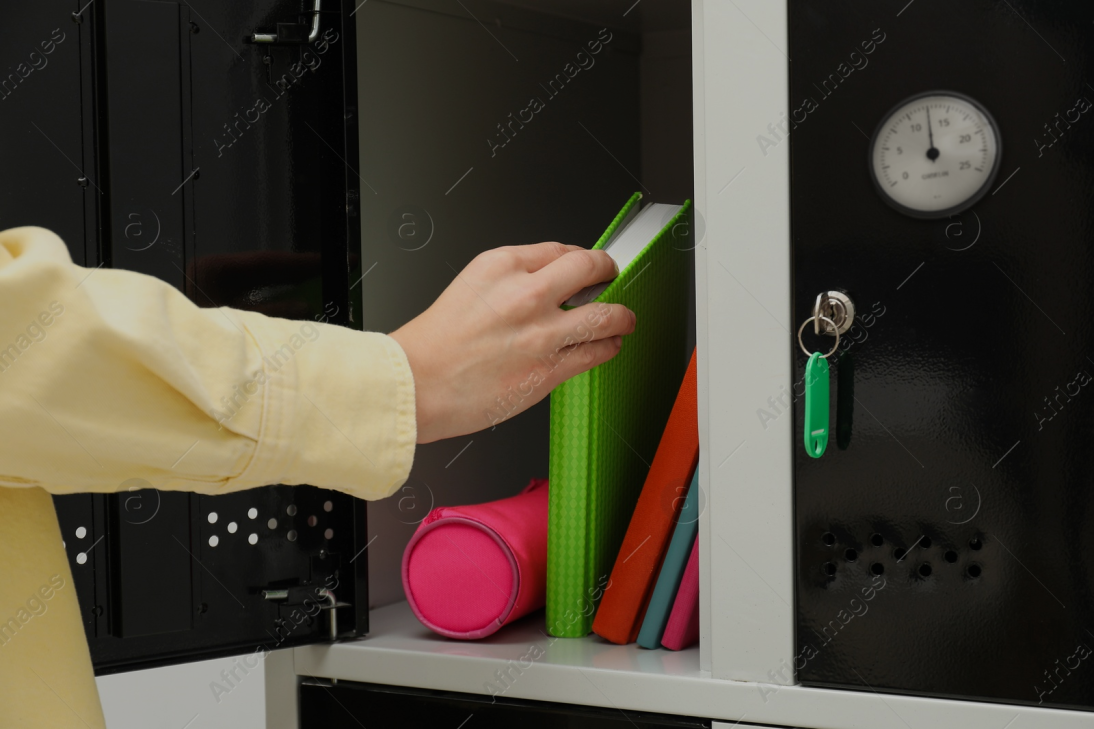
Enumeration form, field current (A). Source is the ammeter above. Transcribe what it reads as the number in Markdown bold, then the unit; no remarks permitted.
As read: **12.5** A
